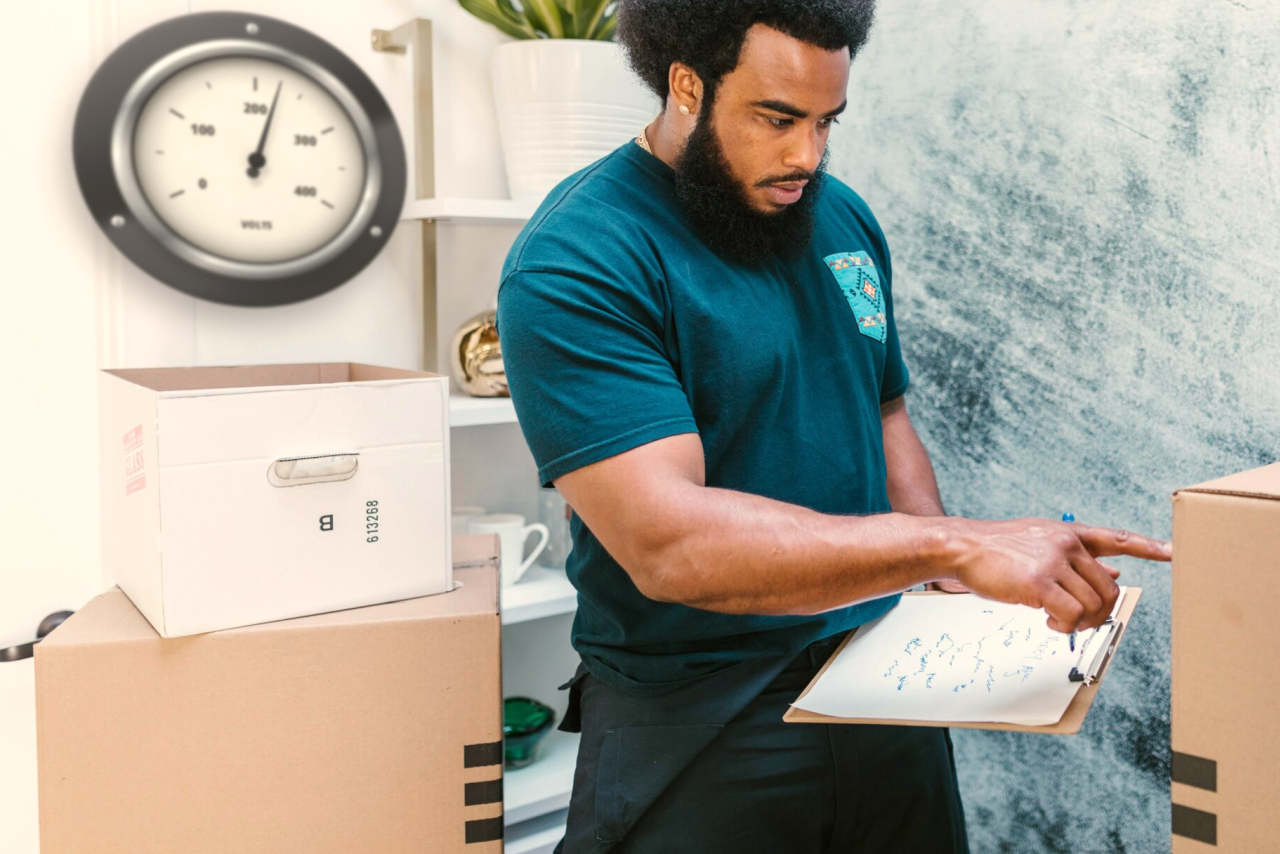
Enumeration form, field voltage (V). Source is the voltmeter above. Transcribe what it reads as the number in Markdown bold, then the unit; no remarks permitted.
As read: **225** V
